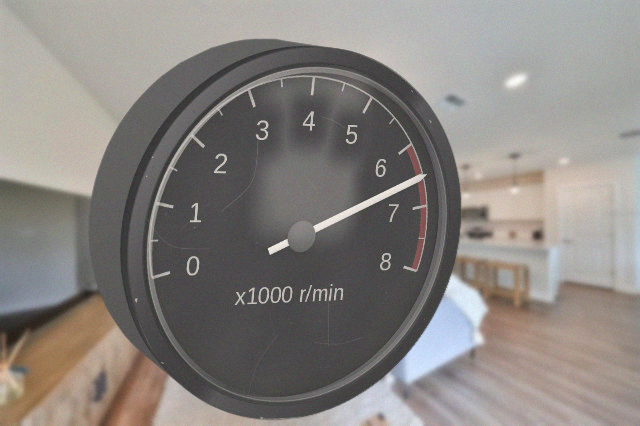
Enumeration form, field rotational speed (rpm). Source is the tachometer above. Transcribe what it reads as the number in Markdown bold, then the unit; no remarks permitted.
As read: **6500** rpm
